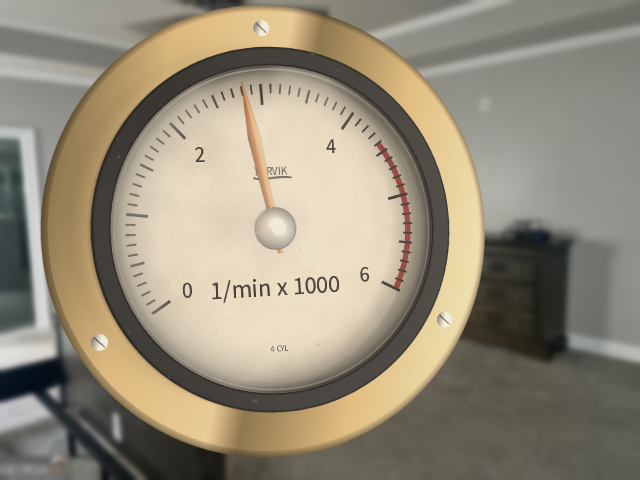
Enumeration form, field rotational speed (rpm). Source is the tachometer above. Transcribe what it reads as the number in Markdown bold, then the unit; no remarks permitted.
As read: **2800** rpm
